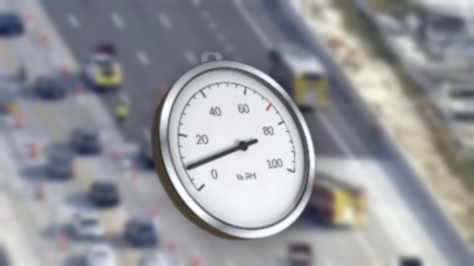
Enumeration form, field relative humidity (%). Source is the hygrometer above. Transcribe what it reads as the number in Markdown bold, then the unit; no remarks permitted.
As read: **8** %
